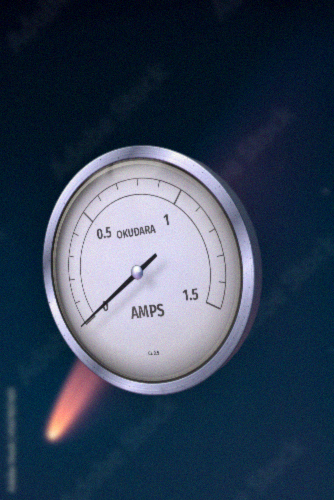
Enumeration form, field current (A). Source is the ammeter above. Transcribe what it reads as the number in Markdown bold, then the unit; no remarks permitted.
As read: **0** A
